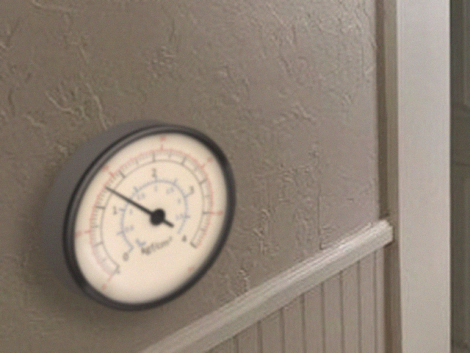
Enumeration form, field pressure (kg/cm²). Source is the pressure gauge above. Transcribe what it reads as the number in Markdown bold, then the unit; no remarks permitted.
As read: **1.25** kg/cm²
